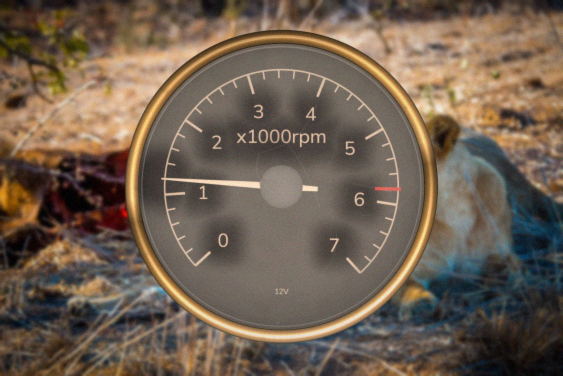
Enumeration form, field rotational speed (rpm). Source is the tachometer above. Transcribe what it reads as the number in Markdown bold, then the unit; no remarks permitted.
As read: **1200** rpm
